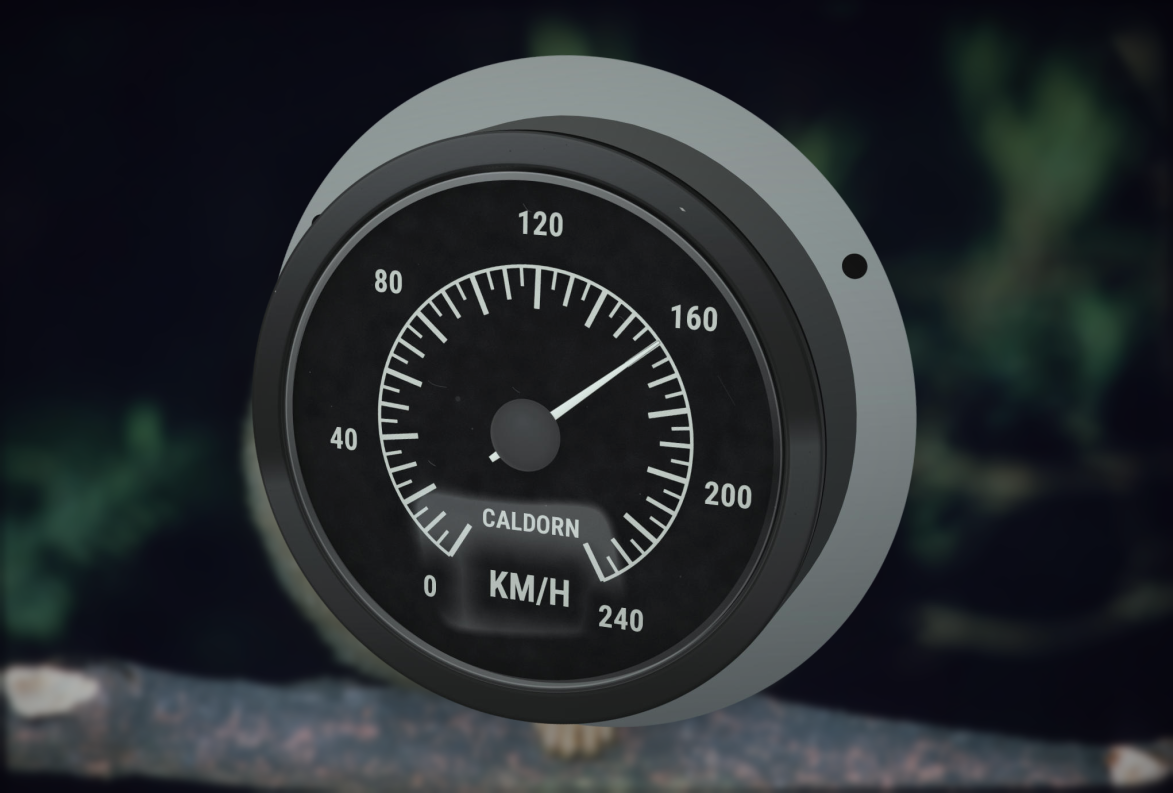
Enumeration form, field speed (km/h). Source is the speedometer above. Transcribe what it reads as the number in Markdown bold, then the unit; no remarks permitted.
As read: **160** km/h
